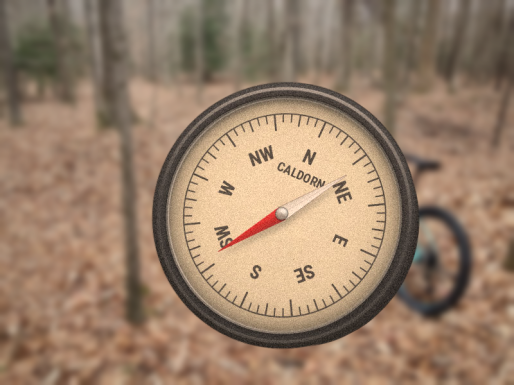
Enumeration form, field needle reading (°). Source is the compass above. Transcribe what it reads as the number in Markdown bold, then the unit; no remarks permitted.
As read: **215** °
